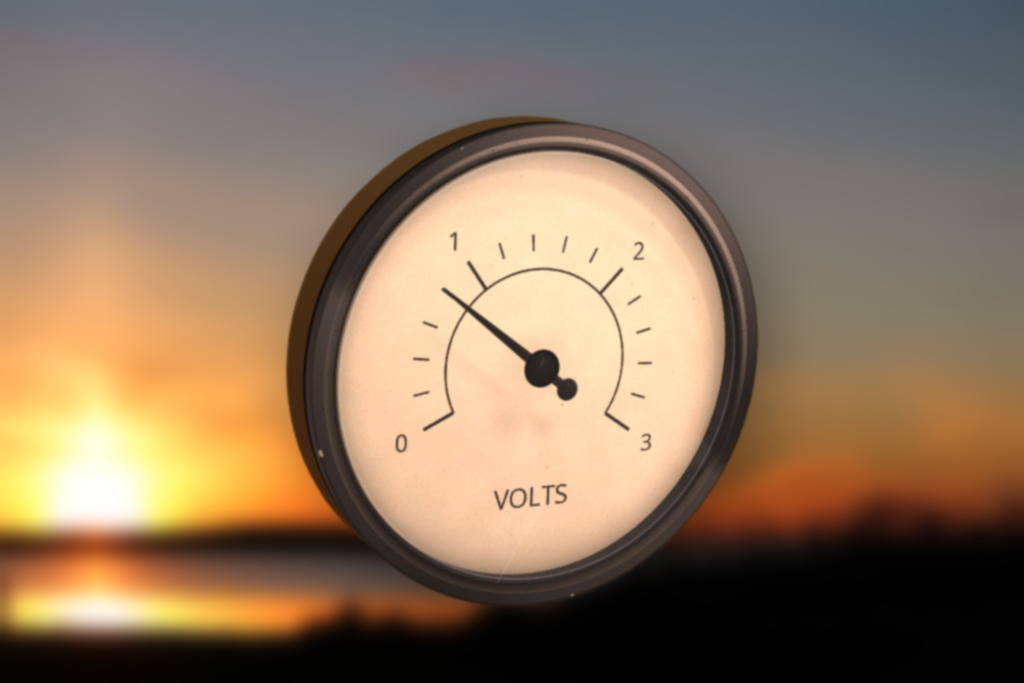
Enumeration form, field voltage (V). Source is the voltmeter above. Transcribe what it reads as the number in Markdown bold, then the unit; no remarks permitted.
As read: **0.8** V
